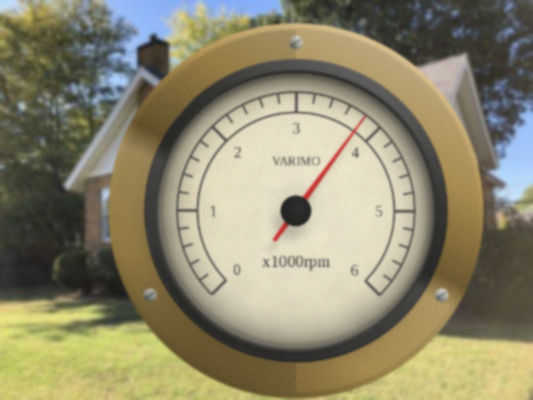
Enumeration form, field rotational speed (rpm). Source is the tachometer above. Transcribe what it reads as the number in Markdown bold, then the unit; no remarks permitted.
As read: **3800** rpm
